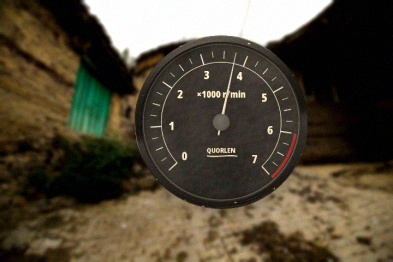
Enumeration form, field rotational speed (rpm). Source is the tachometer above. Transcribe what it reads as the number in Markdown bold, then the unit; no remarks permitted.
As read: **3750** rpm
